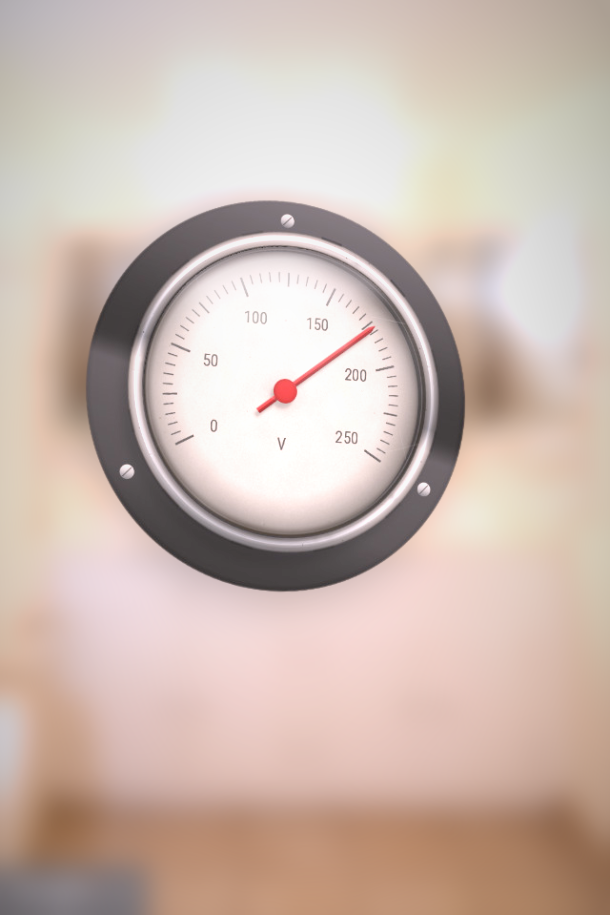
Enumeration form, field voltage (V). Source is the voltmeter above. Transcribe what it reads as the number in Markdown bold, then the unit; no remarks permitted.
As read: **177.5** V
